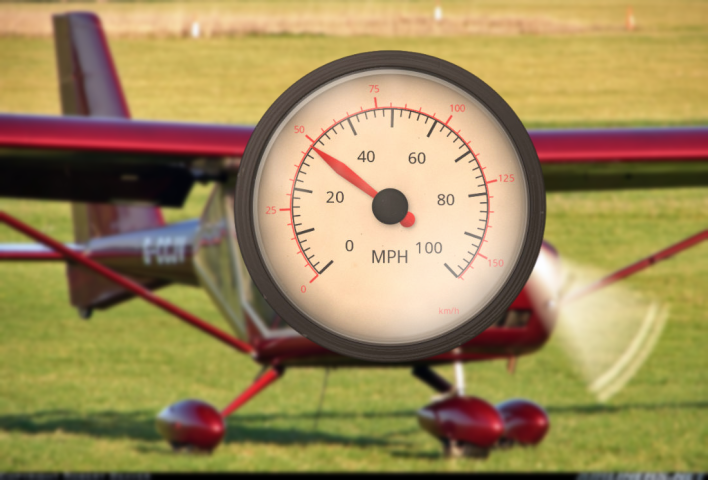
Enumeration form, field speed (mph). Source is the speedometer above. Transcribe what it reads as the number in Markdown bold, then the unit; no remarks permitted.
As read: **30** mph
